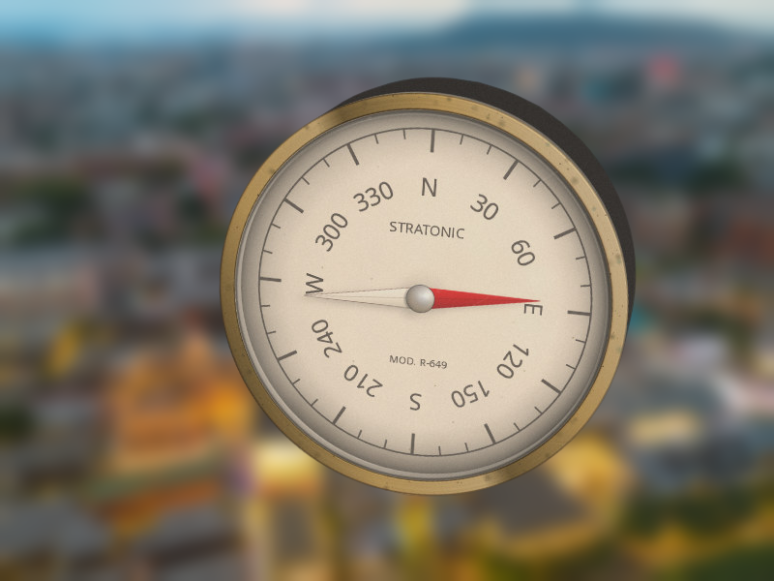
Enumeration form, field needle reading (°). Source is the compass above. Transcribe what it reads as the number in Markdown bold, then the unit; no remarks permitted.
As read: **85** °
